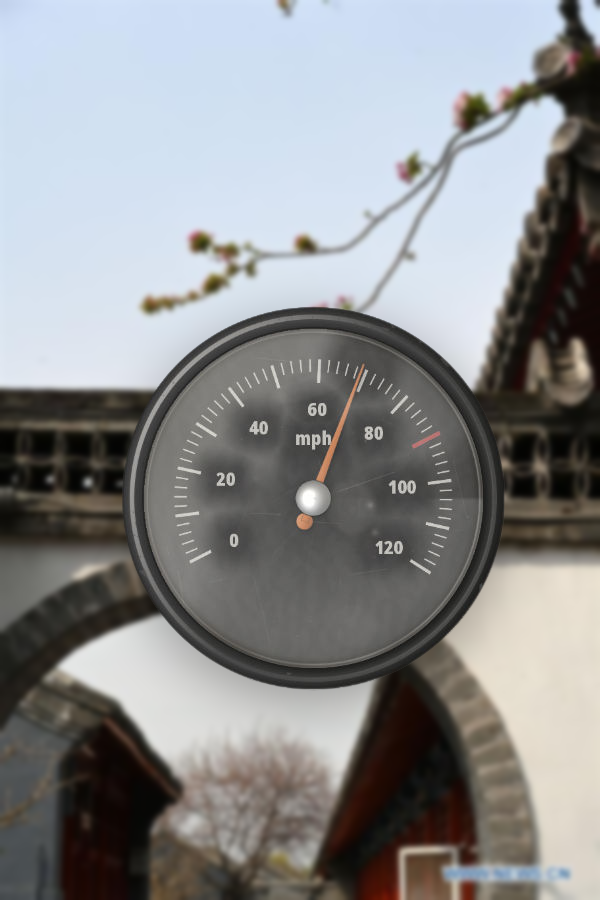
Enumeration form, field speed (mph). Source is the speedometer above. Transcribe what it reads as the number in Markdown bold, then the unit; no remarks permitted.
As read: **69** mph
